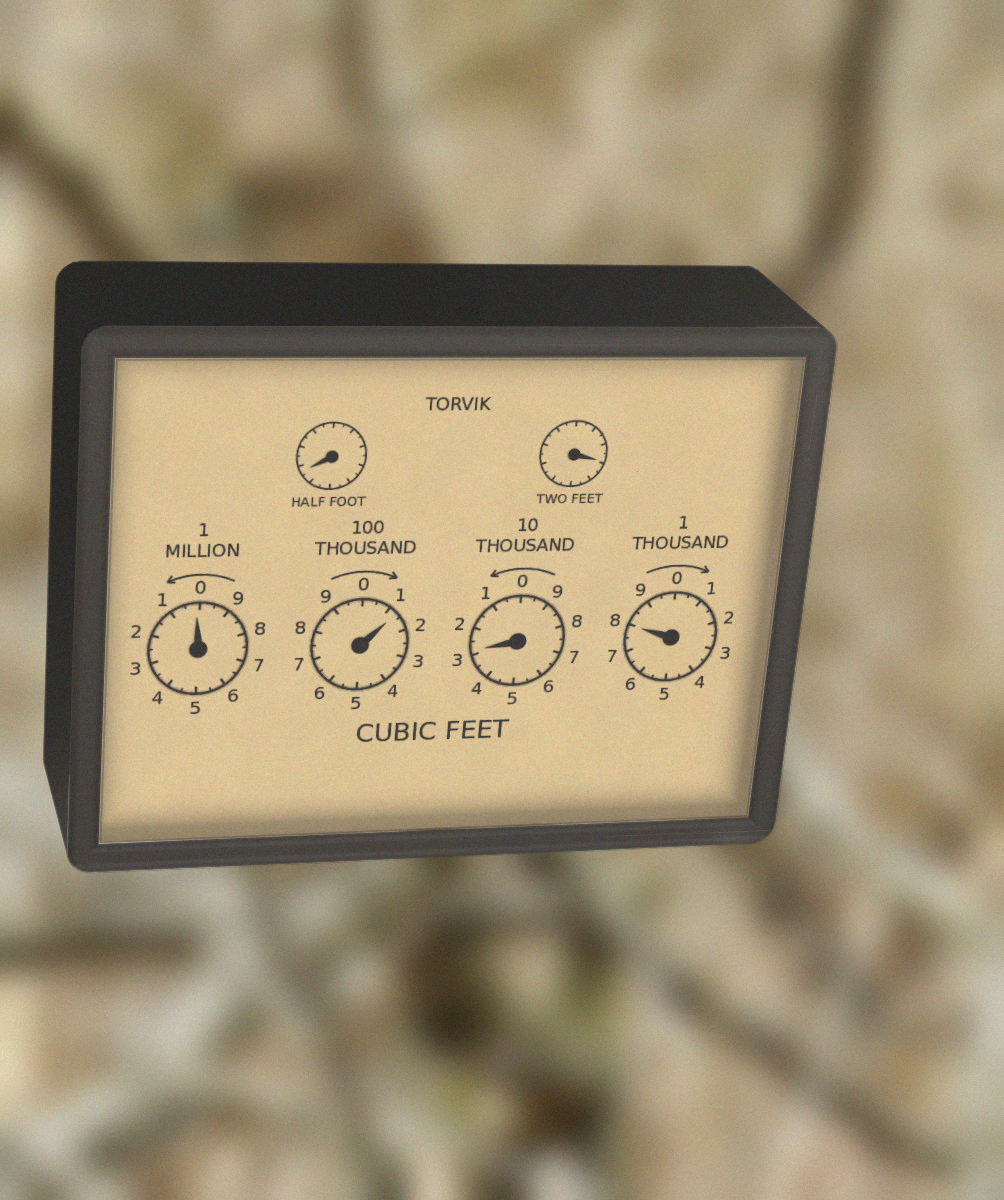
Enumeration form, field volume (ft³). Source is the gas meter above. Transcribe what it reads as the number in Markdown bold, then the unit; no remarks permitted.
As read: **12800** ft³
